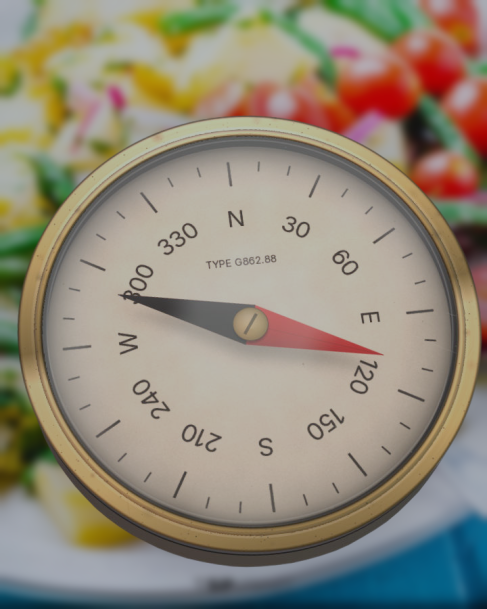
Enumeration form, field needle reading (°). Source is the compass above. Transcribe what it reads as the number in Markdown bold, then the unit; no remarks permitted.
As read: **110** °
